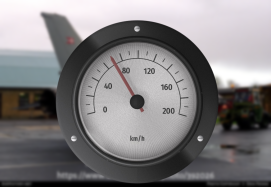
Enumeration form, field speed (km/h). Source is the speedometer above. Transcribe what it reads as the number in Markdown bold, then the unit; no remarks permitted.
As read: **70** km/h
